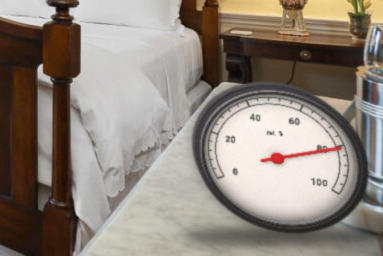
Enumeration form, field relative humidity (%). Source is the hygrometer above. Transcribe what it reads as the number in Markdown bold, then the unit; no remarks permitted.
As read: **80** %
